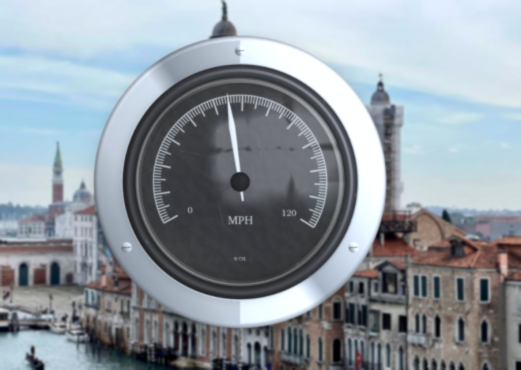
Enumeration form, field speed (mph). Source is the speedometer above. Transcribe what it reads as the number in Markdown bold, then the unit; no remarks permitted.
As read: **55** mph
